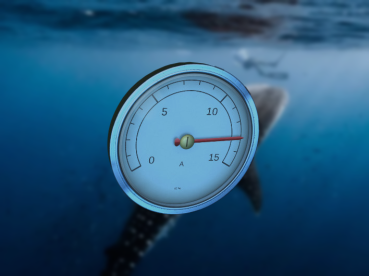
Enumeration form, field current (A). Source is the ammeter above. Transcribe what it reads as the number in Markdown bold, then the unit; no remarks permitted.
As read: **13** A
